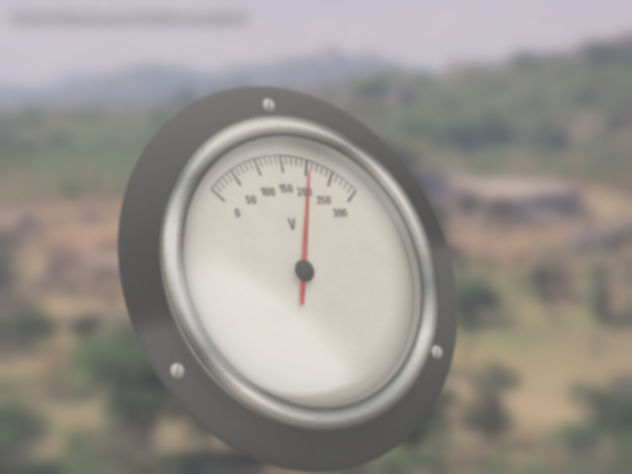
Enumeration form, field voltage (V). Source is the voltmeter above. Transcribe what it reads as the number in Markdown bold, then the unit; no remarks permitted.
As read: **200** V
